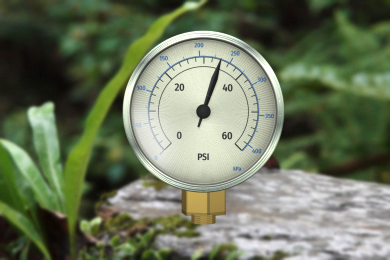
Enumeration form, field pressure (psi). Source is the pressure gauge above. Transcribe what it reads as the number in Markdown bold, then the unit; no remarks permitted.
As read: **34** psi
